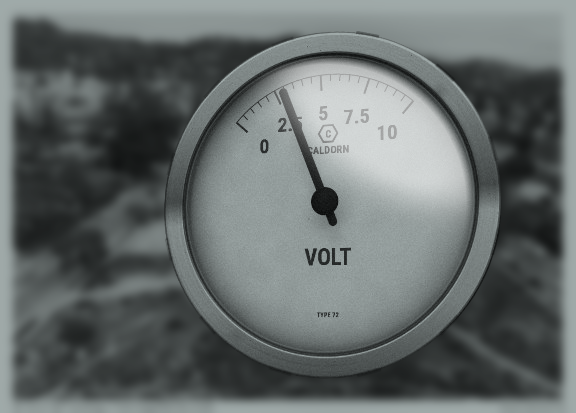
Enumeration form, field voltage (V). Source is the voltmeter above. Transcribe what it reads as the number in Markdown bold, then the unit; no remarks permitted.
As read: **3** V
